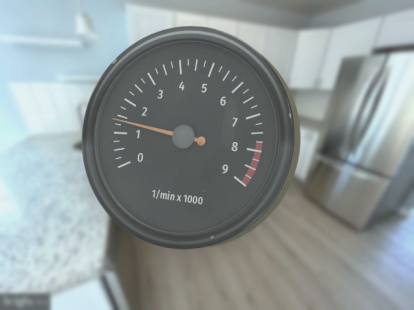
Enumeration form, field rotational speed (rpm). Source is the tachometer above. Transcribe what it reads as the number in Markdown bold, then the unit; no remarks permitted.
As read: **1375** rpm
